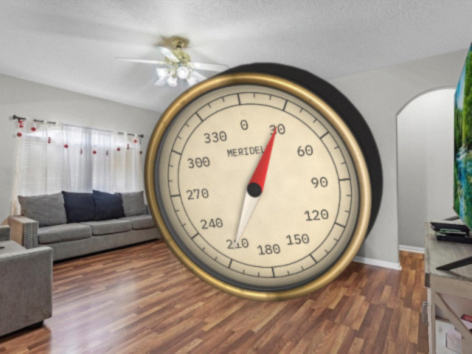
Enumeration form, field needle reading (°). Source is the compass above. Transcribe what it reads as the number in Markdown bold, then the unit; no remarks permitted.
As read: **30** °
